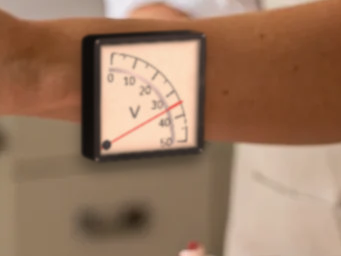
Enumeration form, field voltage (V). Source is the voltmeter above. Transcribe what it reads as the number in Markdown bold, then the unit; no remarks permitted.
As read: **35** V
